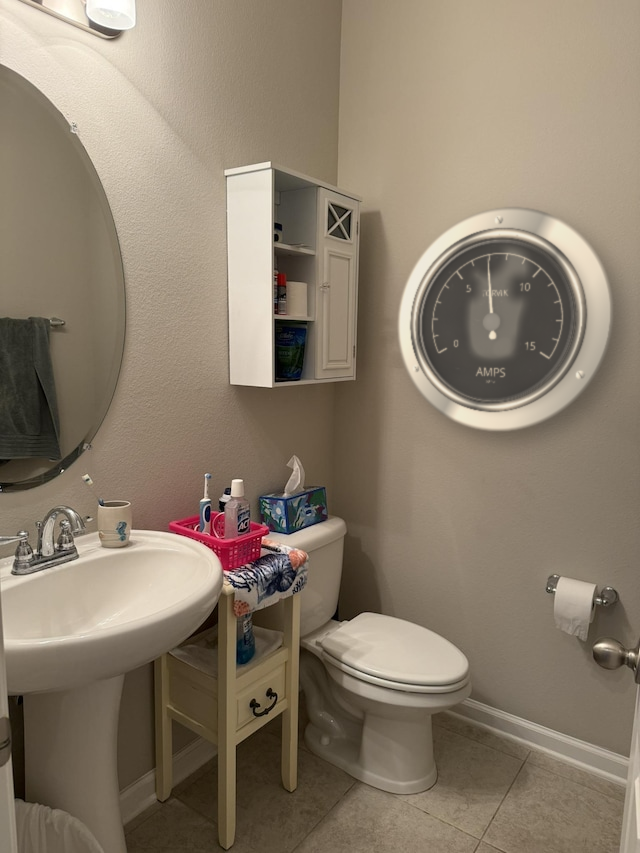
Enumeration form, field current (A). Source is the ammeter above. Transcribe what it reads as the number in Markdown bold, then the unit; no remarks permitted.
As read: **7** A
